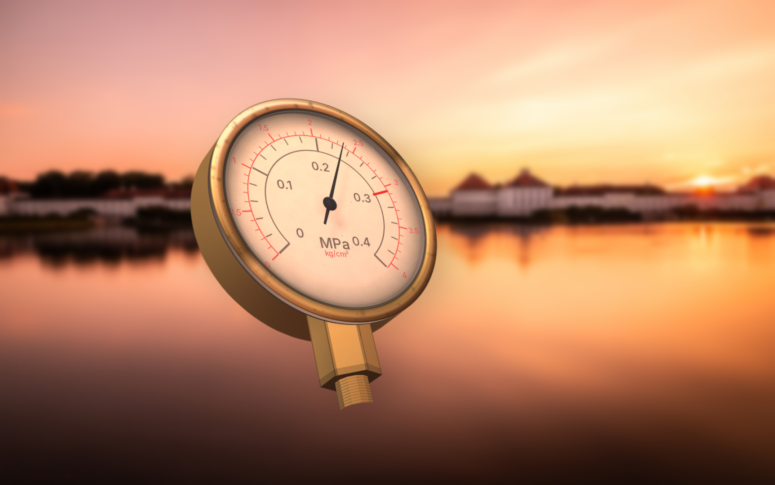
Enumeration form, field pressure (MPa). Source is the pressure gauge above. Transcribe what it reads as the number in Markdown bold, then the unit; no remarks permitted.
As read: **0.23** MPa
